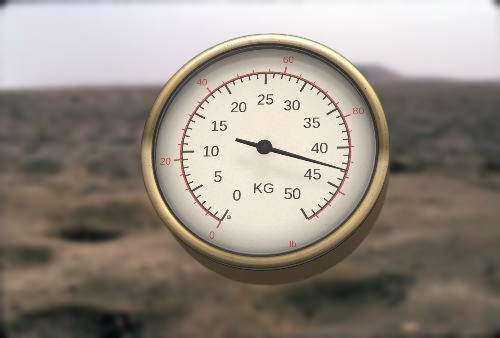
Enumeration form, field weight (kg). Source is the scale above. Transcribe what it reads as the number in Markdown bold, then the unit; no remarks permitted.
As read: **43** kg
